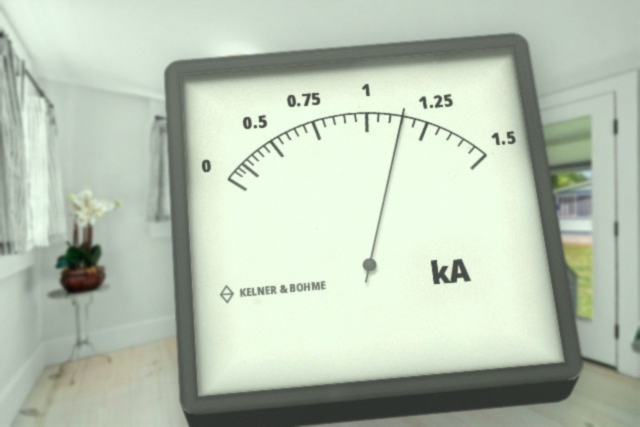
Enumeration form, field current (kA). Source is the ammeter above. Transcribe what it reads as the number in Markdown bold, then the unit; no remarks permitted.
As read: **1.15** kA
